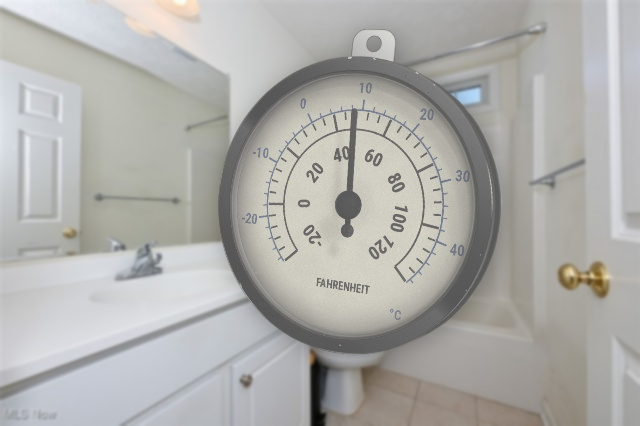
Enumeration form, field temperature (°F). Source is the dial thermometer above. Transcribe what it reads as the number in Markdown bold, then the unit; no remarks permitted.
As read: **48** °F
